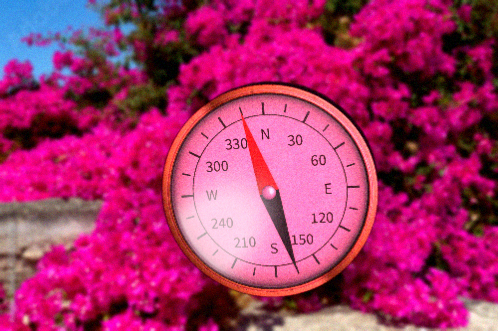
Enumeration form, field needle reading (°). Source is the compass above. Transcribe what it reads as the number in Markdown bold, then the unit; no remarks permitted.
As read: **345** °
